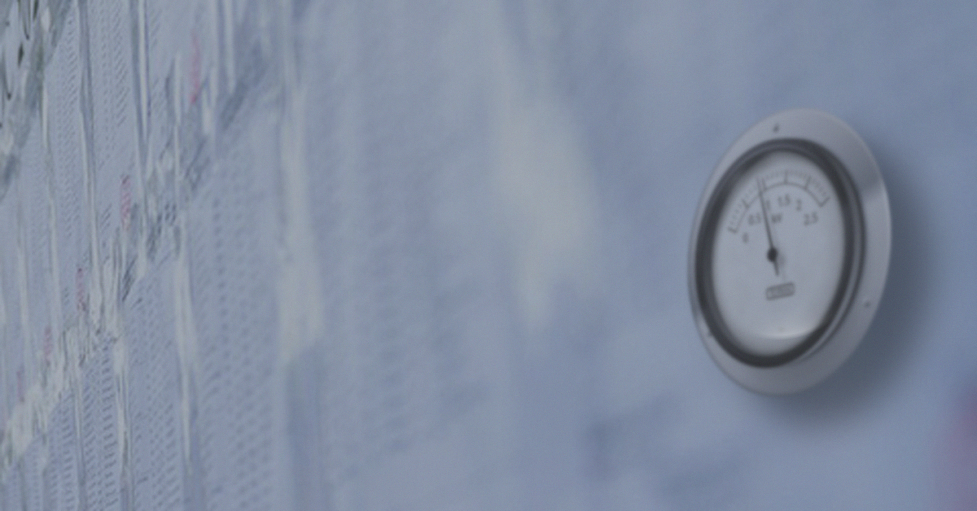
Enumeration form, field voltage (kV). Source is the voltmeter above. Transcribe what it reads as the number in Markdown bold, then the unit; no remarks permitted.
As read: **1** kV
